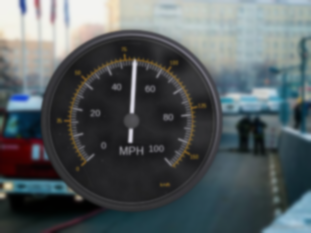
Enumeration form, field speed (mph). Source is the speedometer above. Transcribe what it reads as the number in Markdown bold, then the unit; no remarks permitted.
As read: **50** mph
